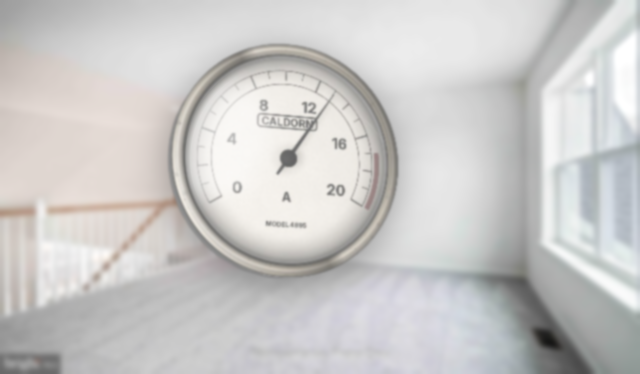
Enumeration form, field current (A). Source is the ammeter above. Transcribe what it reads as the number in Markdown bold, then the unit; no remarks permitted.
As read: **13** A
